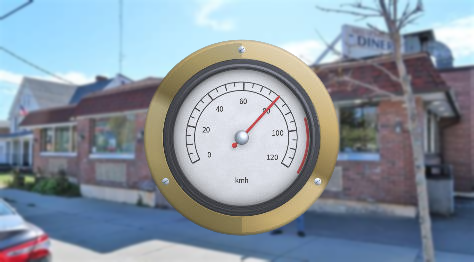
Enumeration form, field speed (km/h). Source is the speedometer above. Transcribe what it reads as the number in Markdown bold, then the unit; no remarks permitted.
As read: **80** km/h
